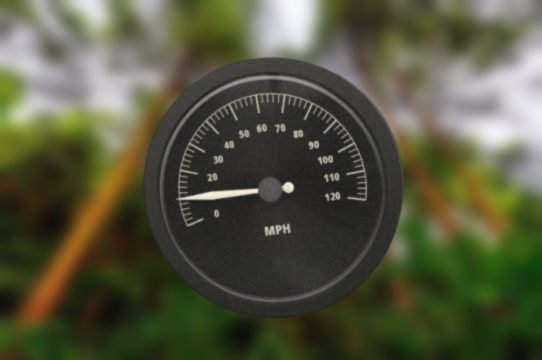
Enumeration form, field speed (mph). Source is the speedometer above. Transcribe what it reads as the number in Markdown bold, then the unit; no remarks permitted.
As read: **10** mph
